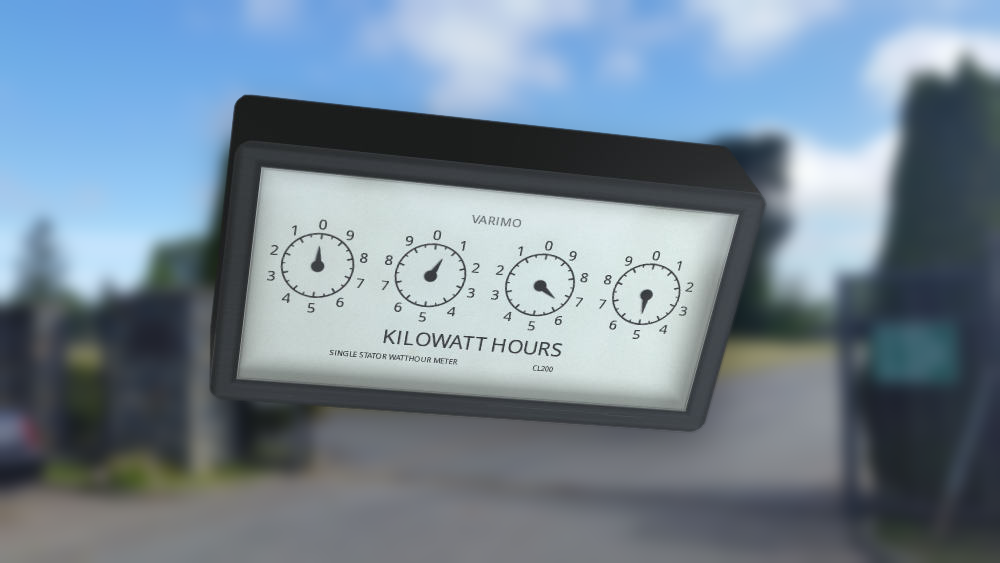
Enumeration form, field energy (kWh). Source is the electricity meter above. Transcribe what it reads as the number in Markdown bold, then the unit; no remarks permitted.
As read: **65** kWh
